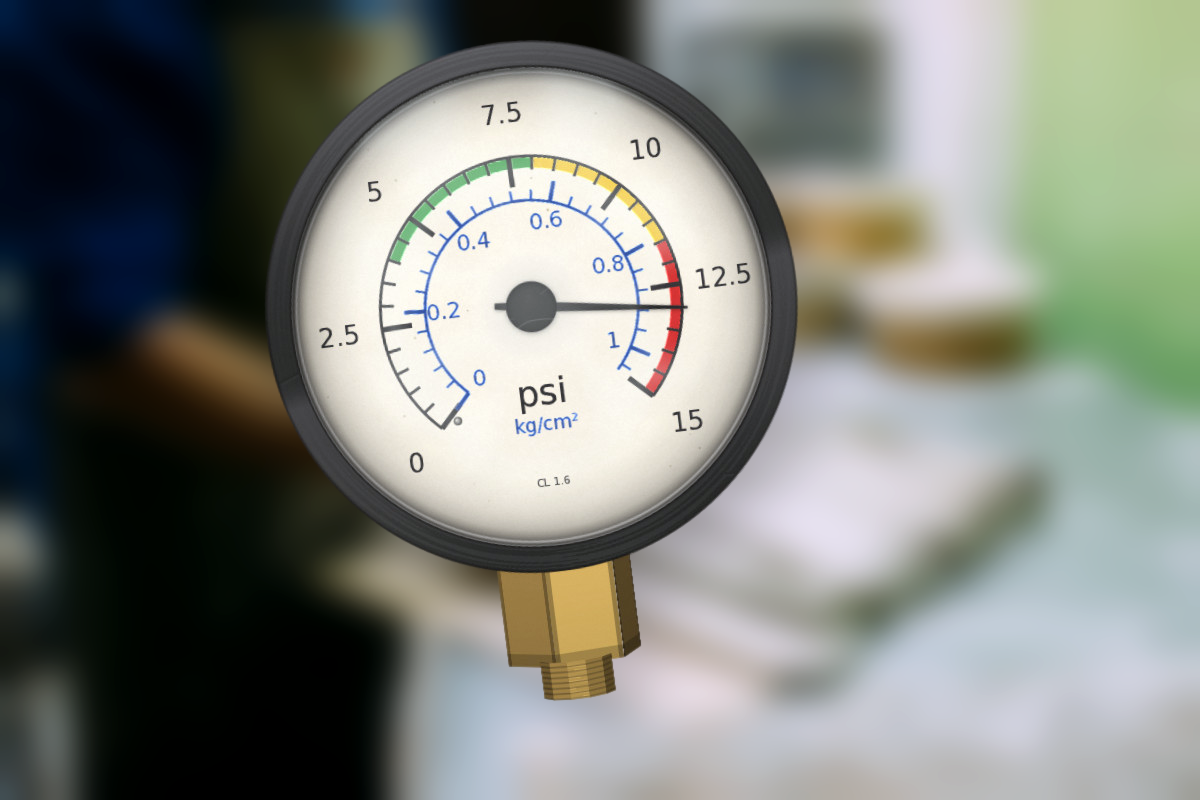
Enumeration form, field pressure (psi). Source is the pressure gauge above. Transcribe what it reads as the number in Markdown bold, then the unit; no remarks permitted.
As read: **13** psi
